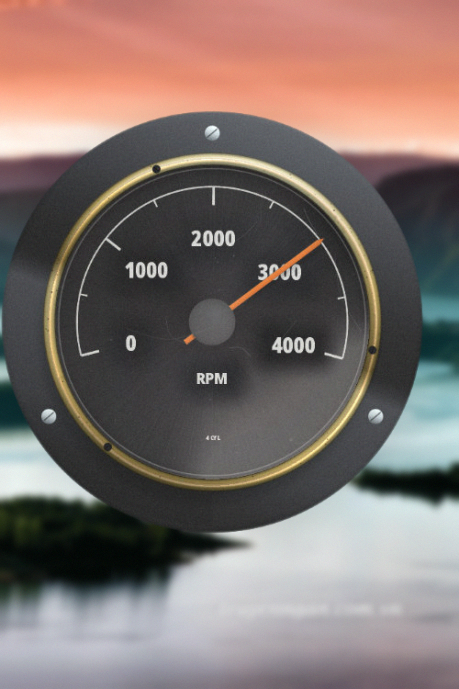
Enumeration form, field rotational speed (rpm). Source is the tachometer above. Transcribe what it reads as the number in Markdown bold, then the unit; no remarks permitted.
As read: **3000** rpm
